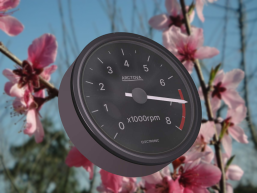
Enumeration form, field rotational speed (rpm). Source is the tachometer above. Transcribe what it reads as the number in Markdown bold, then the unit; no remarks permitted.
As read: **7000** rpm
